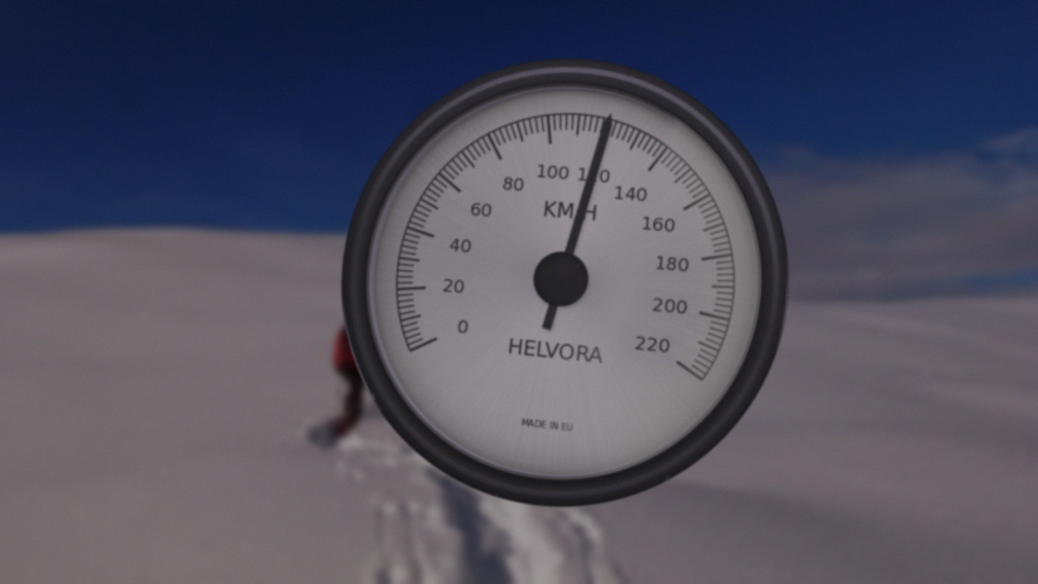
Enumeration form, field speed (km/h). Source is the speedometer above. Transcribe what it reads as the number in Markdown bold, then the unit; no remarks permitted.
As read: **120** km/h
